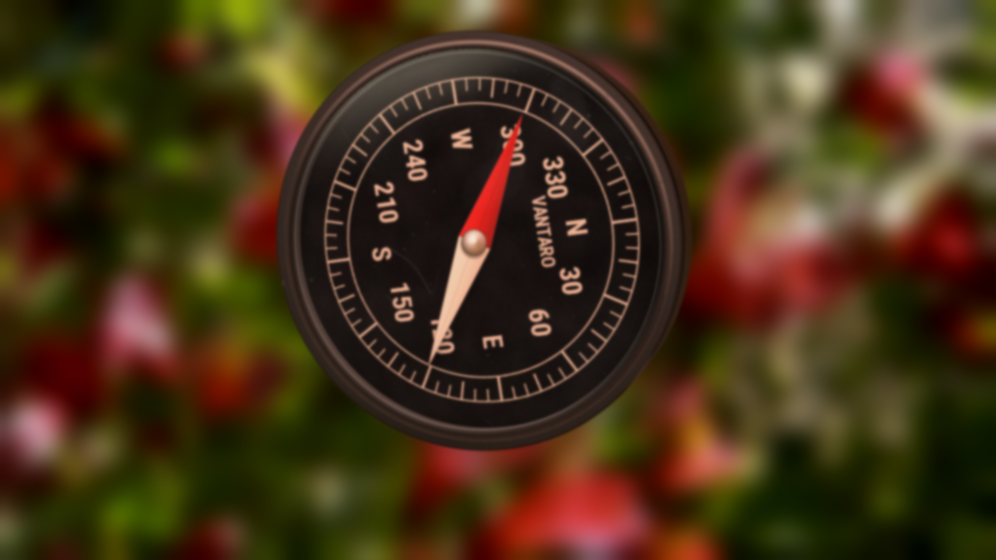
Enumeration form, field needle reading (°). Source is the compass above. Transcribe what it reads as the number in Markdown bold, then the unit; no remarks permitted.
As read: **300** °
